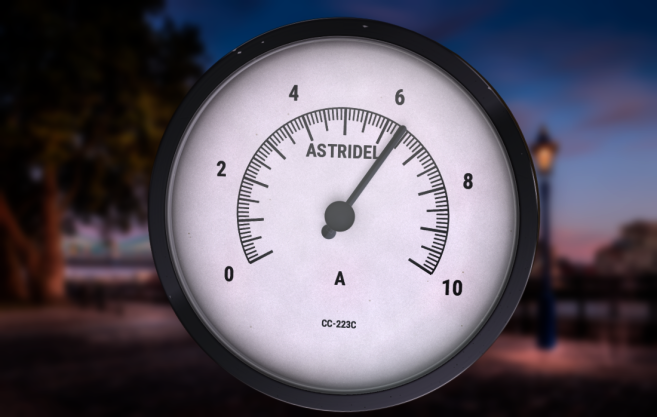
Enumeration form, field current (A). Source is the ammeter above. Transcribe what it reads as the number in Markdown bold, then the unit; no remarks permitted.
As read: **6.4** A
